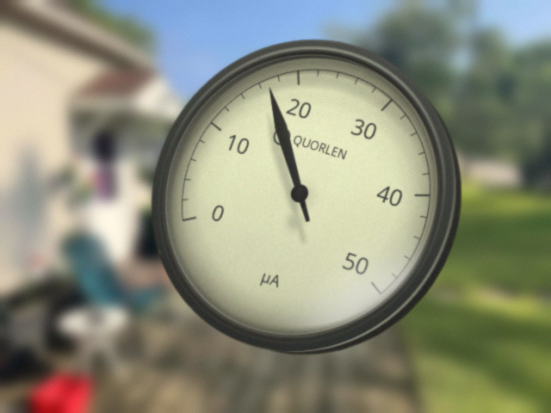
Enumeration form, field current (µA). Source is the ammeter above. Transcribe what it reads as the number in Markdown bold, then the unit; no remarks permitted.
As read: **17** µA
